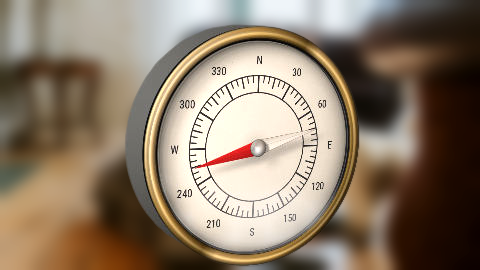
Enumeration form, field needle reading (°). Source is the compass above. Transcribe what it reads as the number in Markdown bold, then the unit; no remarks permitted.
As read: **255** °
